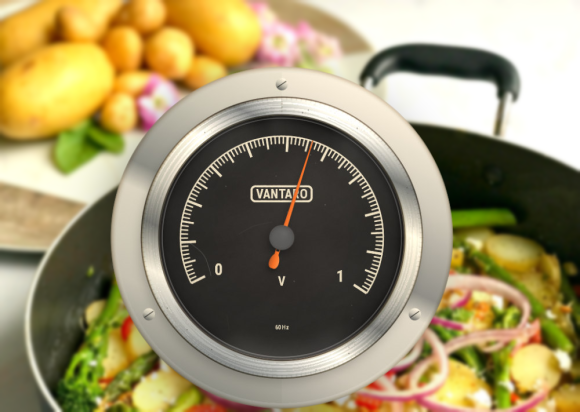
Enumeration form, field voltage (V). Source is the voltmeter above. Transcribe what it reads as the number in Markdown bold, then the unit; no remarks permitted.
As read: **0.56** V
